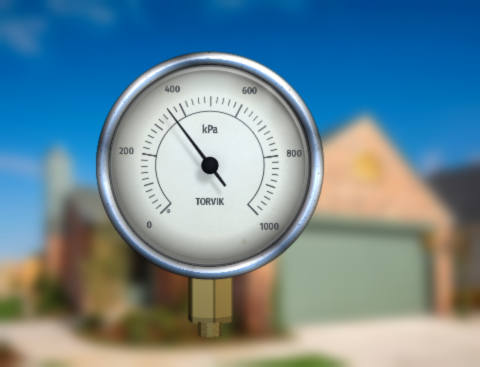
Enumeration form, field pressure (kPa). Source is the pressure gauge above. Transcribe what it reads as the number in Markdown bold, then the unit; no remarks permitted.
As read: **360** kPa
